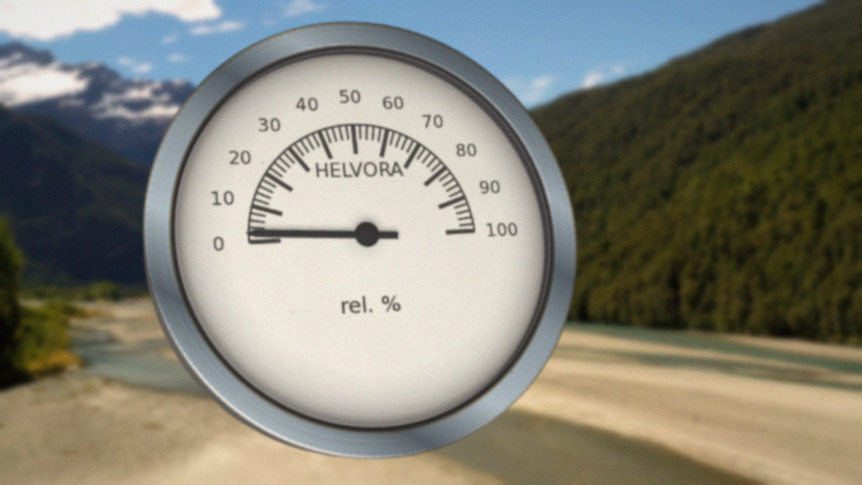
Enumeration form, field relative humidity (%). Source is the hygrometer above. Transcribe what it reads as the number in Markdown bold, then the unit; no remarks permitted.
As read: **2** %
